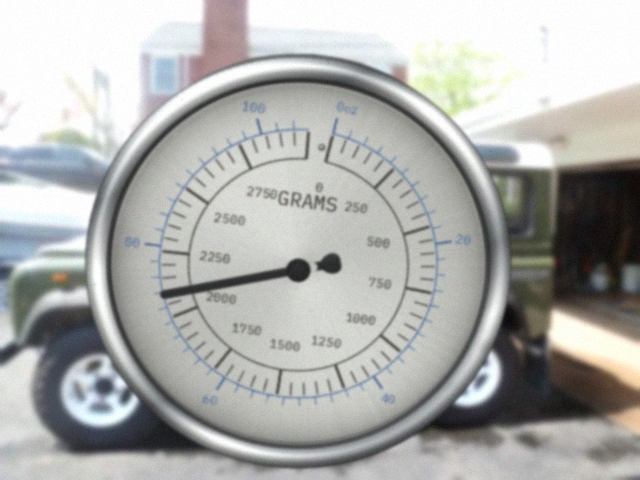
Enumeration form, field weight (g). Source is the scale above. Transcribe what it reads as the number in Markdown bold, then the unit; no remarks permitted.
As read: **2100** g
